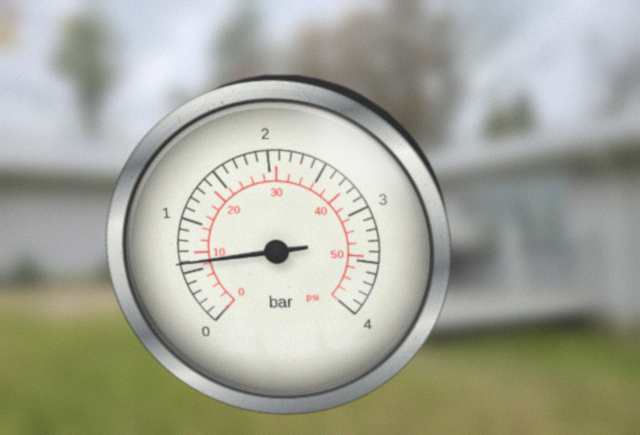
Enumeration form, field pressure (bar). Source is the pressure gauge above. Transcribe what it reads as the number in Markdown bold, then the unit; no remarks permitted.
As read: **0.6** bar
